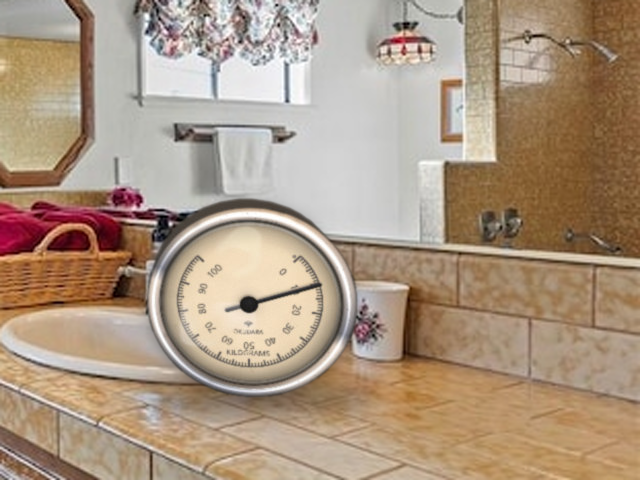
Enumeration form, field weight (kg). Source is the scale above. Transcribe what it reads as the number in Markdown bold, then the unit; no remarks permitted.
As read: **10** kg
